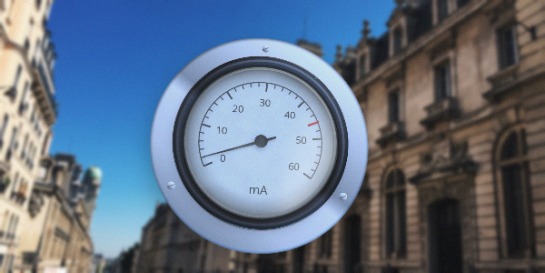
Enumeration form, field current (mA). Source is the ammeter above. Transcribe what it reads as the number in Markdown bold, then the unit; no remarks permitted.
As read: **2** mA
